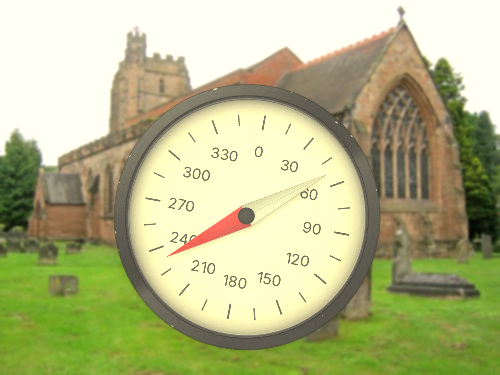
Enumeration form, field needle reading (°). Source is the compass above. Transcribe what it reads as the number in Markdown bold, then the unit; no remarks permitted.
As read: **232.5** °
